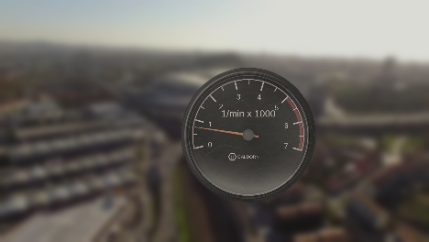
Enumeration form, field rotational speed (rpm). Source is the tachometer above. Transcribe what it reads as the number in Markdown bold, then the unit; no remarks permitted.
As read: **750** rpm
